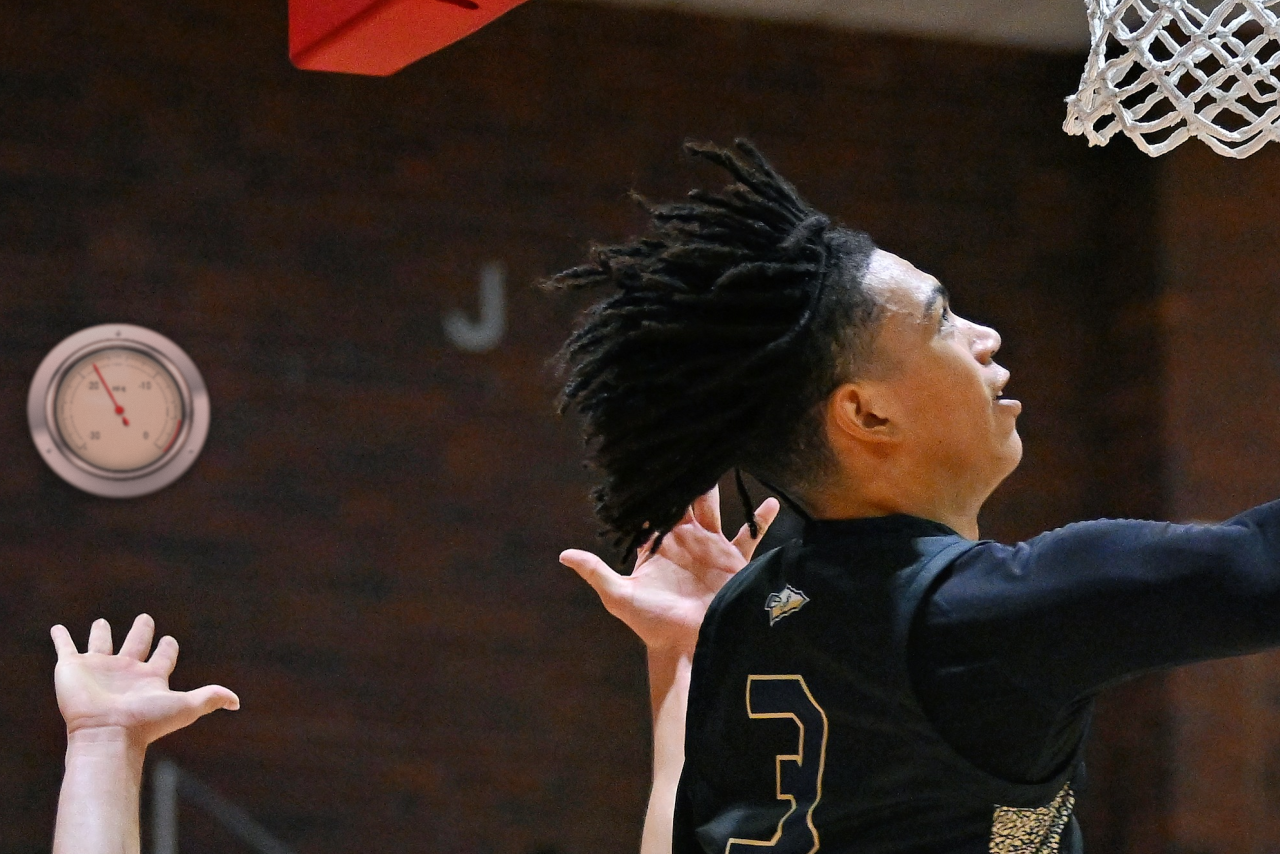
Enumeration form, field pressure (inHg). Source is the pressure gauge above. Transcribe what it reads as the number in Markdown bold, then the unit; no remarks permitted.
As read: **-18** inHg
